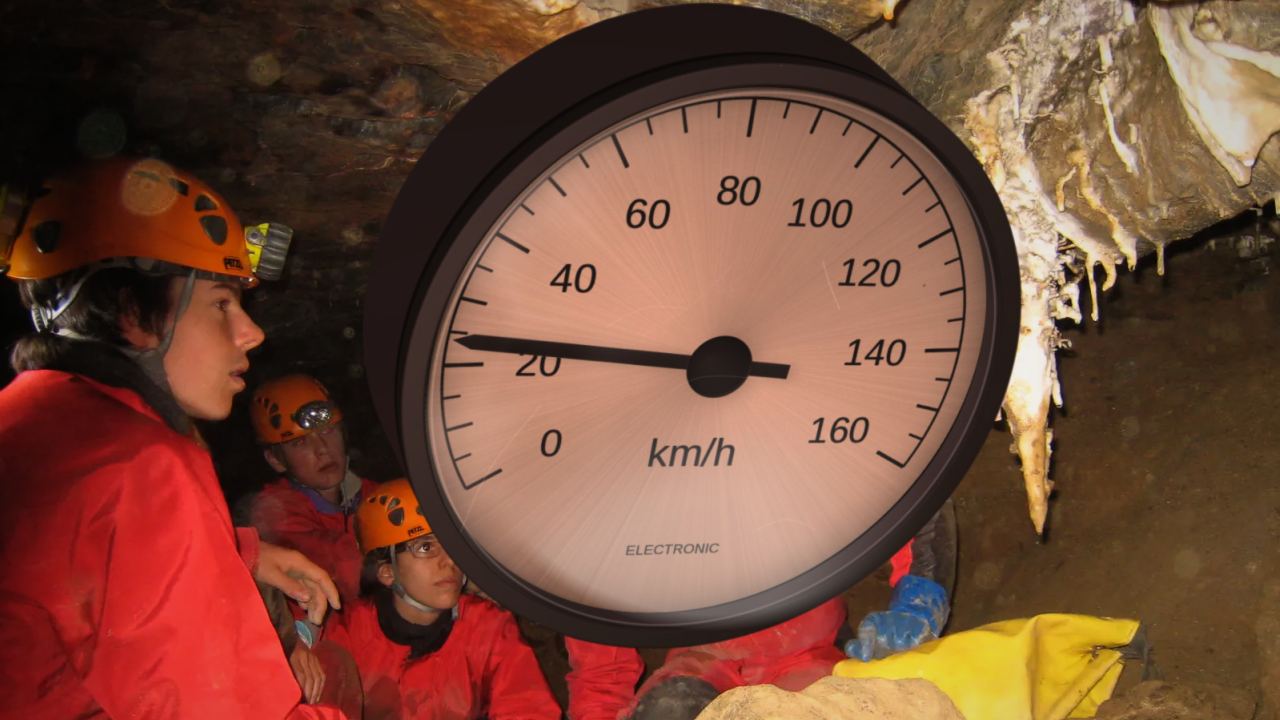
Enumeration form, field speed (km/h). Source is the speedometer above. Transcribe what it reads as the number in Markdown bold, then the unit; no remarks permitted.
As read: **25** km/h
